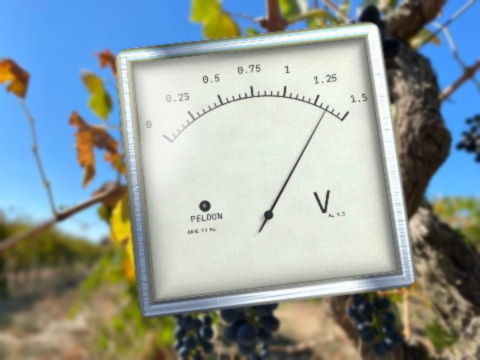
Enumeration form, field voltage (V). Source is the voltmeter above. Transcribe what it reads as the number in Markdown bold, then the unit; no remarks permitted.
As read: **1.35** V
